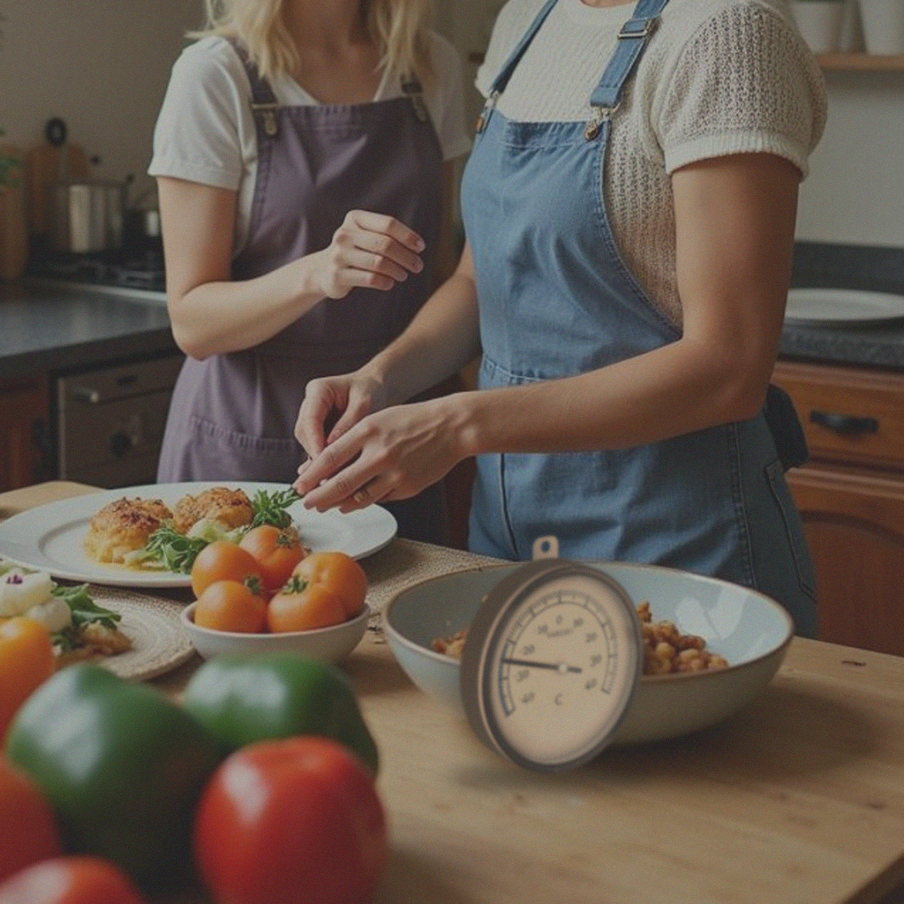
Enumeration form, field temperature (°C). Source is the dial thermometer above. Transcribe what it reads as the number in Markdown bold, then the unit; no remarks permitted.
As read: **-25** °C
